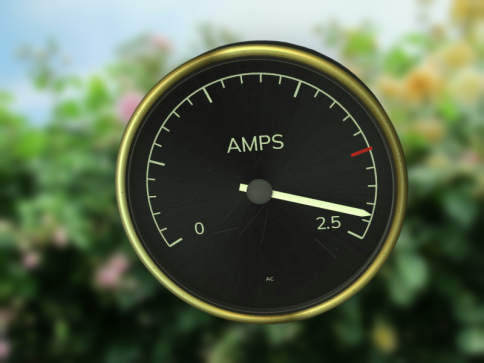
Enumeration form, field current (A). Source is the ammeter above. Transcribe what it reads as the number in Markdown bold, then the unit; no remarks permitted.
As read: **2.35** A
